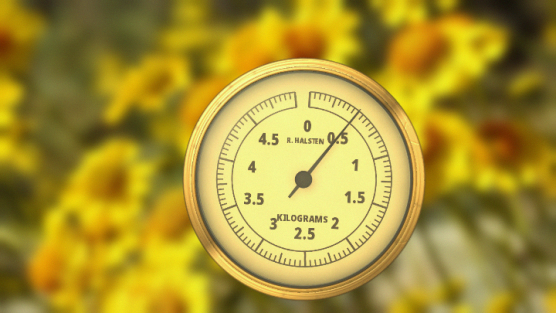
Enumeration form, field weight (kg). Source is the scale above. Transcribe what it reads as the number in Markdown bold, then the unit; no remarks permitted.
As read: **0.5** kg
